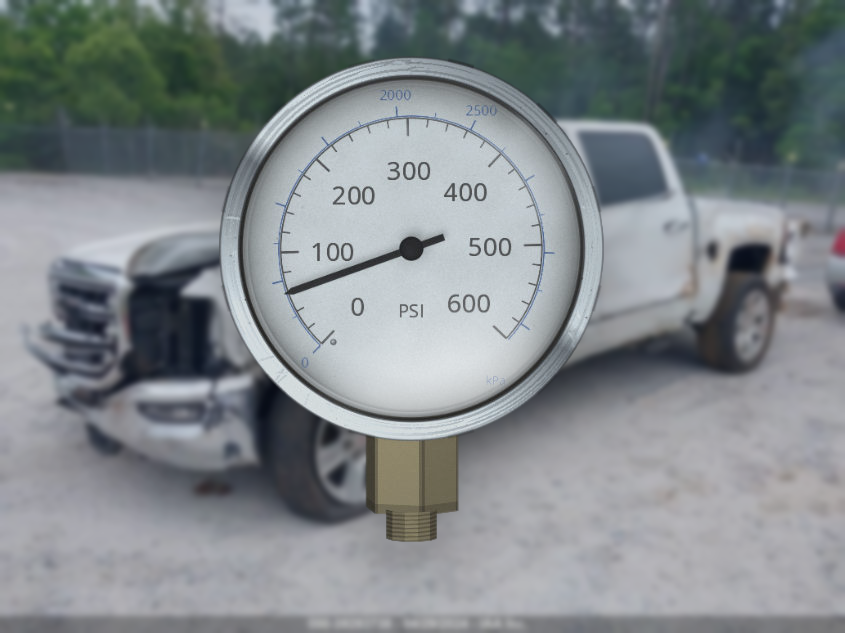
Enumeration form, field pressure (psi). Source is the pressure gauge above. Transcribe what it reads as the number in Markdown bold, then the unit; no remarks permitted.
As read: **60** psi
